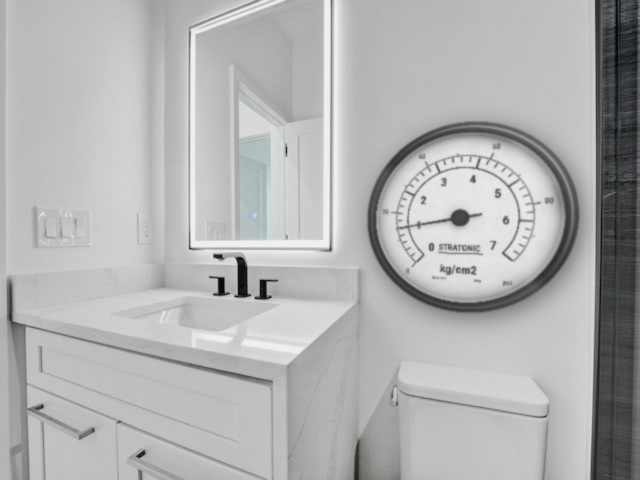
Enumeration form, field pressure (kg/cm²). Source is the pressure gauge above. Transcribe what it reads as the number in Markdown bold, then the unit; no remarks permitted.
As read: **1** kg/cm²
